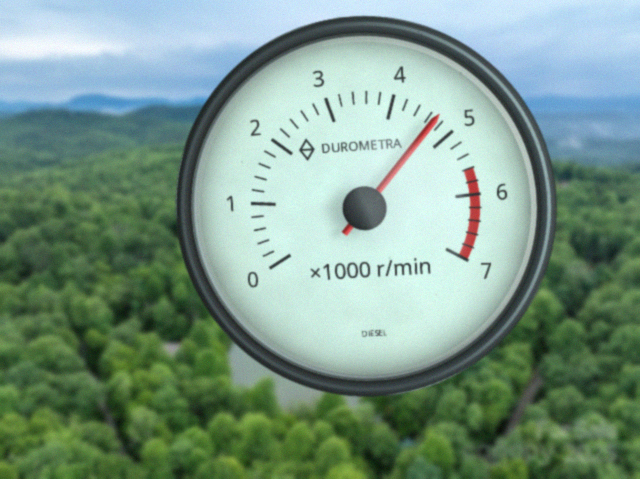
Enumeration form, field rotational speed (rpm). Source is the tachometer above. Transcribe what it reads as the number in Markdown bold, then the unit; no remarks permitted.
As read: **4700** rpm
